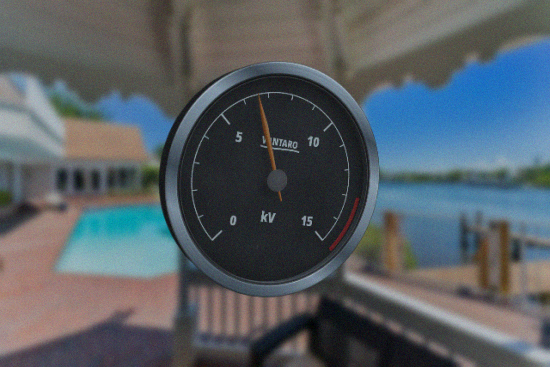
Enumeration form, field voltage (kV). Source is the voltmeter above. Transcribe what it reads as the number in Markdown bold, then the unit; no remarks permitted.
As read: **6.5** kV
